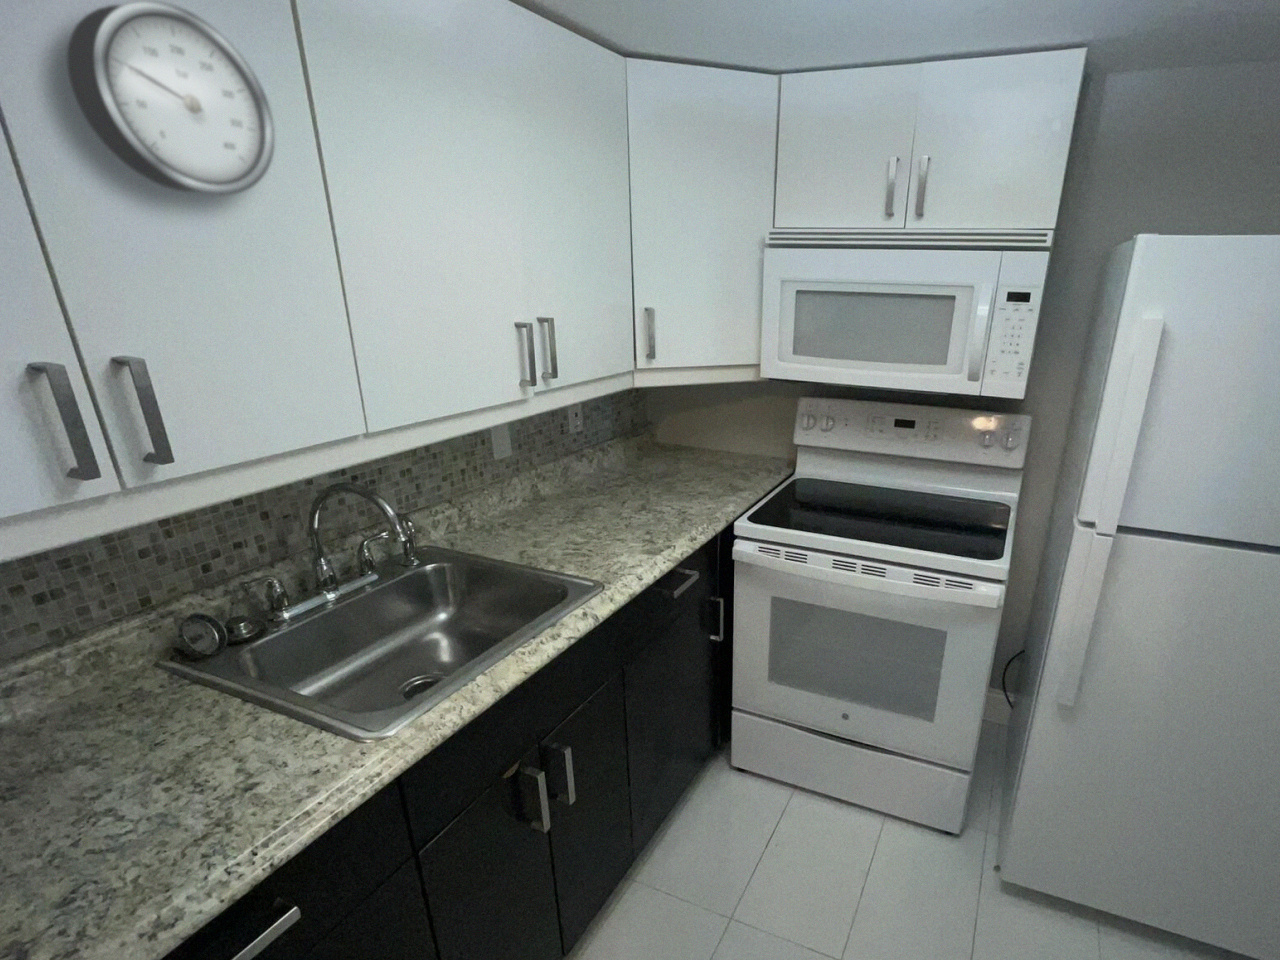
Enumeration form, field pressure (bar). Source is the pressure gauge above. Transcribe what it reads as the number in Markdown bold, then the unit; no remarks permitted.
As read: **100** bar
